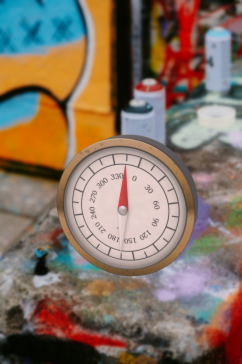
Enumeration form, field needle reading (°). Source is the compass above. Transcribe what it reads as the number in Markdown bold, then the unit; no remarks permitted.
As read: **345** °
